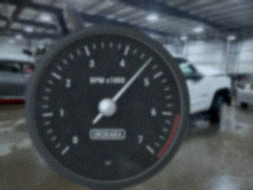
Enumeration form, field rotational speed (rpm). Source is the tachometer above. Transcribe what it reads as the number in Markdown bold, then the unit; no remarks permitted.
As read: **4600** rpm
